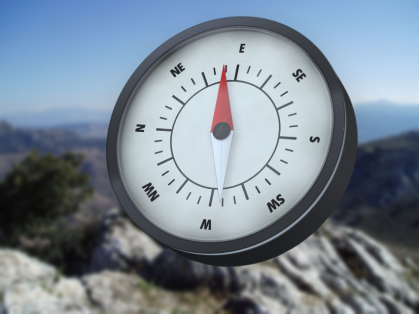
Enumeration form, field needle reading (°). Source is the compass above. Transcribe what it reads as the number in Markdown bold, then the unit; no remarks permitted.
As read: **80** °
